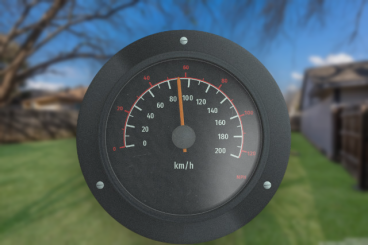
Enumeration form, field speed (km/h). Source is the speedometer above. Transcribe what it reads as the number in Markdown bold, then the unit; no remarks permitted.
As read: **90** km/h
